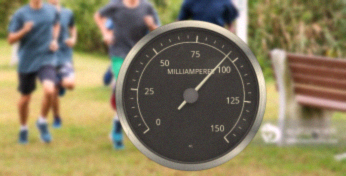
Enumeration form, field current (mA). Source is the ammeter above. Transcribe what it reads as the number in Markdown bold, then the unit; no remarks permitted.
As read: **95** mA
